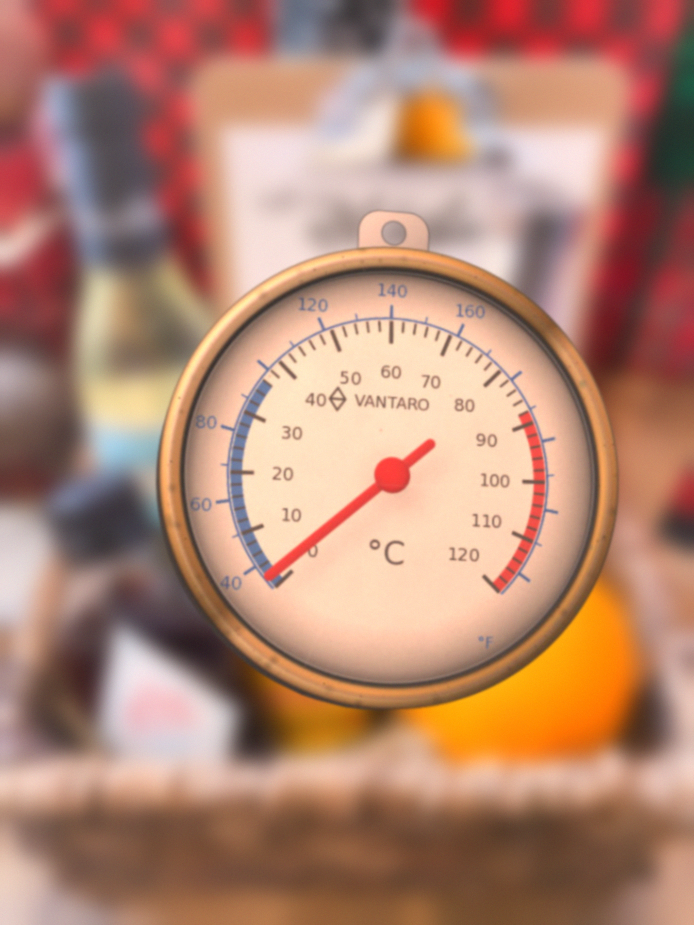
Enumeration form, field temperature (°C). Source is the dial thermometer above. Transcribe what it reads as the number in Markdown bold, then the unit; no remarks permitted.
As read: **2** °C
